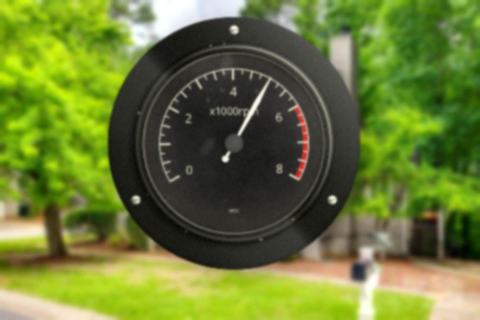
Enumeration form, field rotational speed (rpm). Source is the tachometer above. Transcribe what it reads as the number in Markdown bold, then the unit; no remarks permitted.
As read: **5000** rpm
